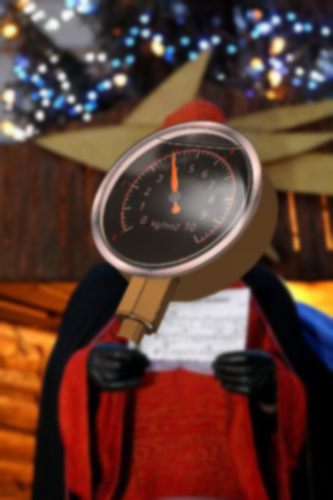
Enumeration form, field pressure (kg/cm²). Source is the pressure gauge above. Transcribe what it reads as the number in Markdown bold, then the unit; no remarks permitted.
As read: **4** kg/cm²
